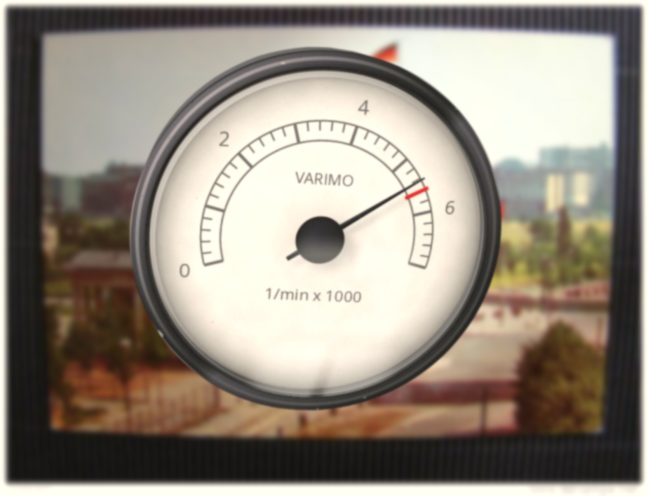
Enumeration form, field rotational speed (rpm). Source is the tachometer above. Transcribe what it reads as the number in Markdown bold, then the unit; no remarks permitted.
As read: **5400** rpm
